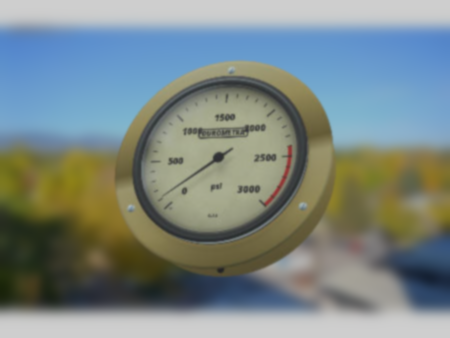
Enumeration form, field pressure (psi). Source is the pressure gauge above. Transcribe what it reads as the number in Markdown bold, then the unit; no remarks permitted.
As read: **100** psi
